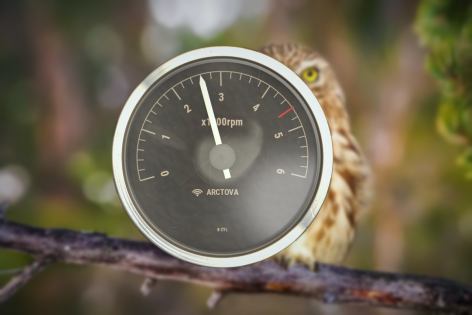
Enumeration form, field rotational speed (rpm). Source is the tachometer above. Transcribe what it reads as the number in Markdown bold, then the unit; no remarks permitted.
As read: **2600** rpm
